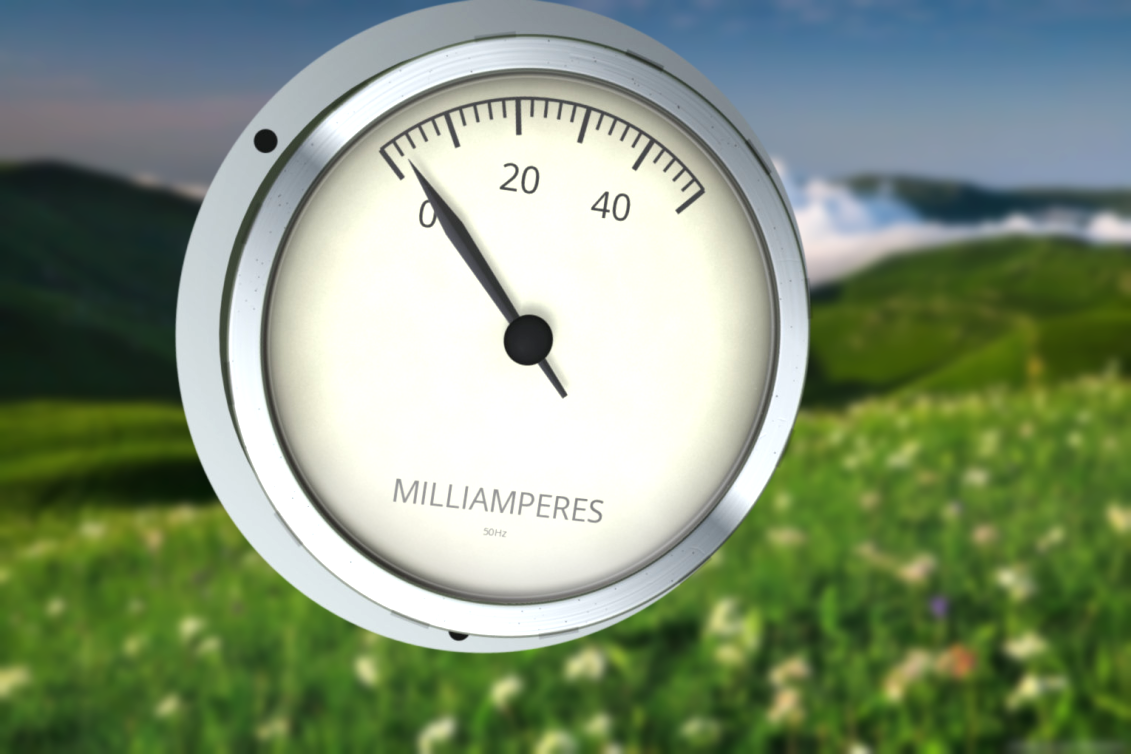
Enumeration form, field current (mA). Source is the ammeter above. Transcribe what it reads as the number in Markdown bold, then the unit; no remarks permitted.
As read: **2** mA
